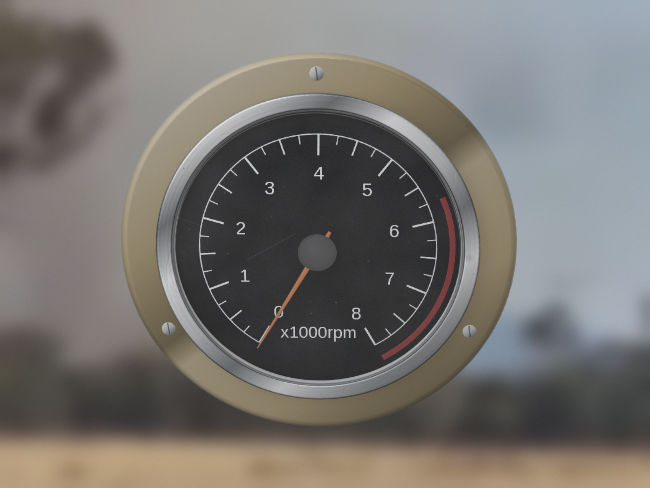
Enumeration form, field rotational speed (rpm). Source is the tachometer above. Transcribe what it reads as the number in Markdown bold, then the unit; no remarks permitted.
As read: **0** rpm
